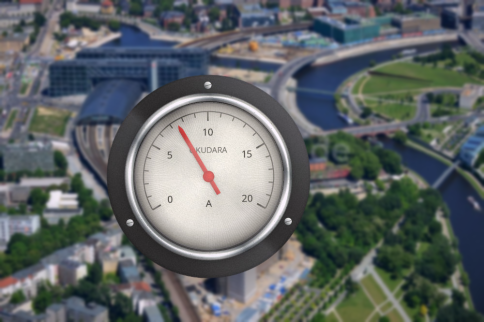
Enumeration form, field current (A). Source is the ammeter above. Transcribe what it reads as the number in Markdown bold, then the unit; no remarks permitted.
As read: **7.5** A
